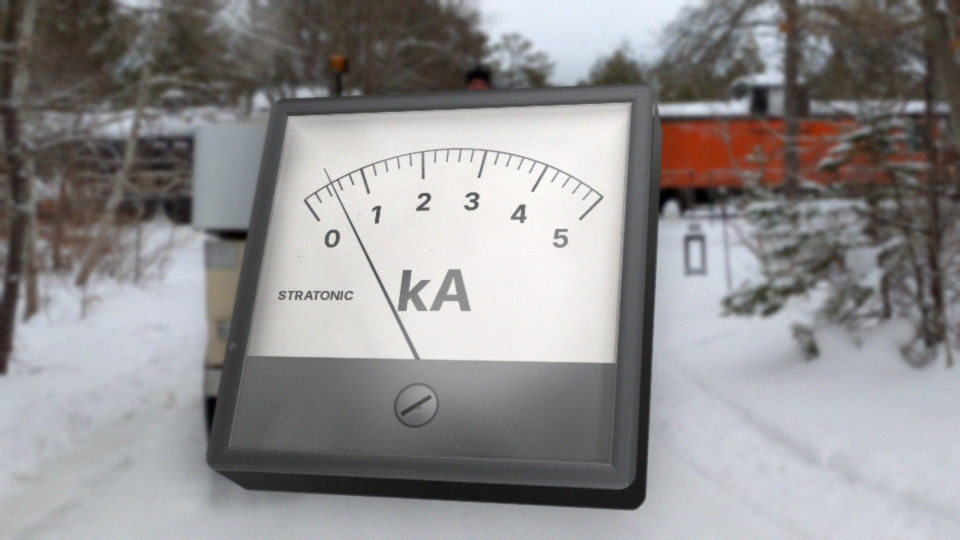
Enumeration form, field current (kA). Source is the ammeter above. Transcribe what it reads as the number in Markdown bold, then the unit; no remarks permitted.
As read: **0.5** kA
